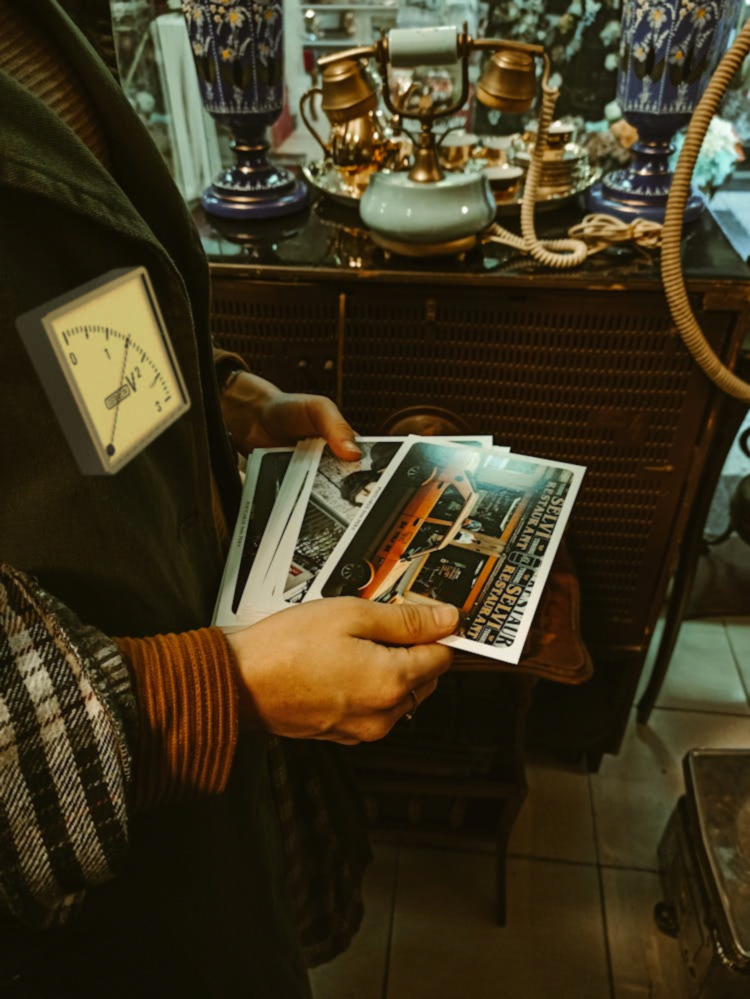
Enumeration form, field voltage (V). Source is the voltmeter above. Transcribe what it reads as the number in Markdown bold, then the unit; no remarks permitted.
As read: **1.5** V
